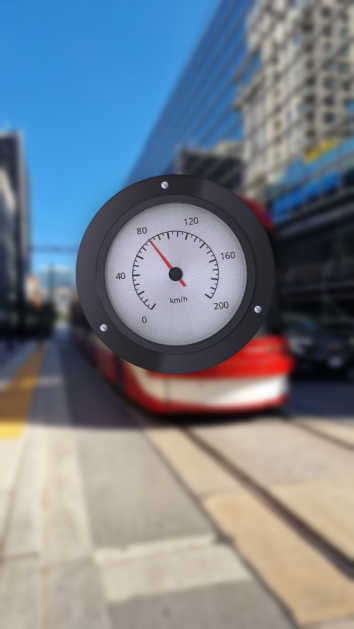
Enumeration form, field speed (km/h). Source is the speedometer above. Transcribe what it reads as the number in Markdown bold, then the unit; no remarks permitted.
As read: **80** km/h
